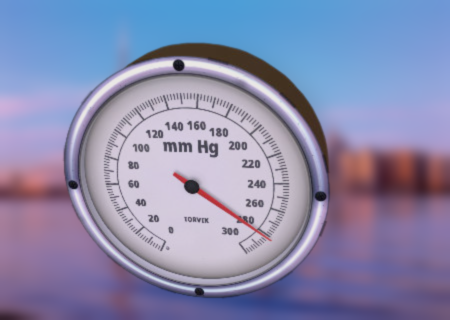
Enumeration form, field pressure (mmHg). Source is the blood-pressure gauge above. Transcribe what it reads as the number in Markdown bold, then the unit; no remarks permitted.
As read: **280** mmHg
